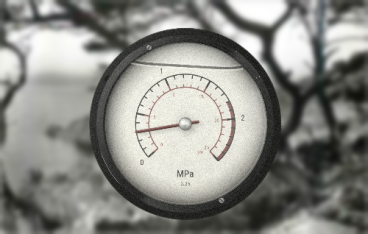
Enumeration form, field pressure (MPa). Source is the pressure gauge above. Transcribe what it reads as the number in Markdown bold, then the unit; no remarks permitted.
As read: **0.3** MPa
